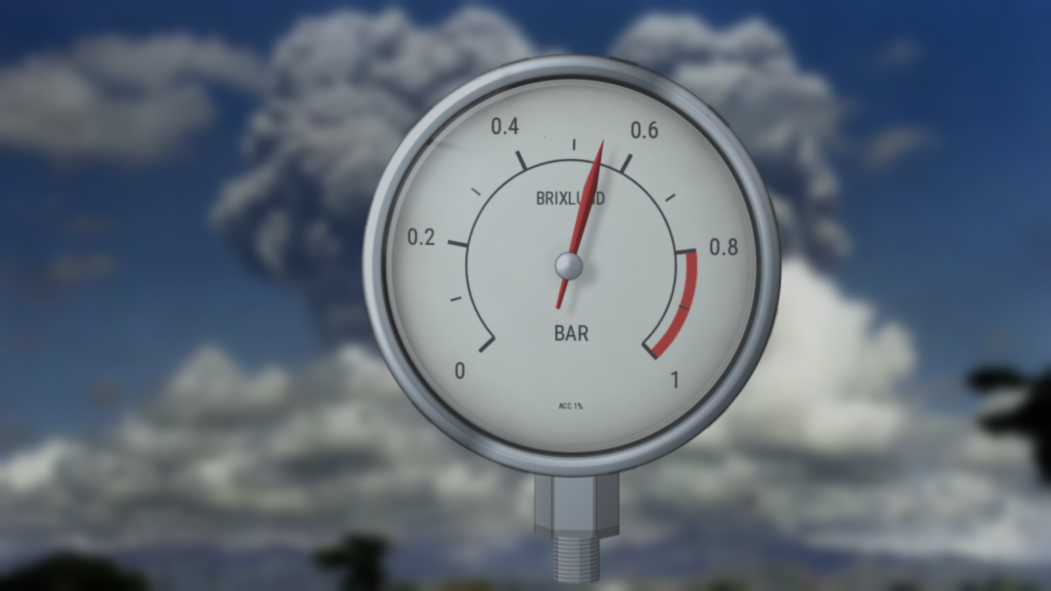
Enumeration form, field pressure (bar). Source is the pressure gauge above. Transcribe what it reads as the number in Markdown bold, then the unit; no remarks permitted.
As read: **0.55** bar
